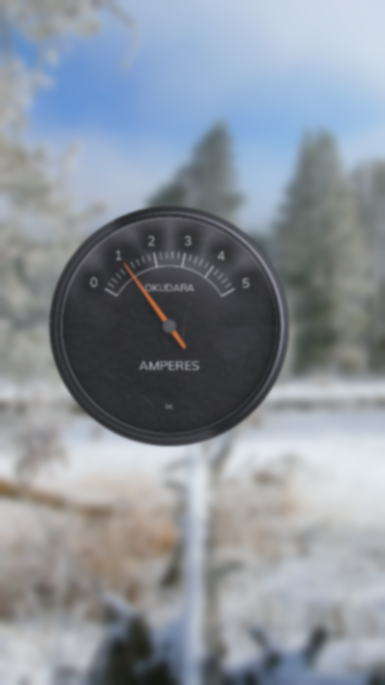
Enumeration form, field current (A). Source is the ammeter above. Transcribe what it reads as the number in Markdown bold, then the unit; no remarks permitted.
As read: **1** A
